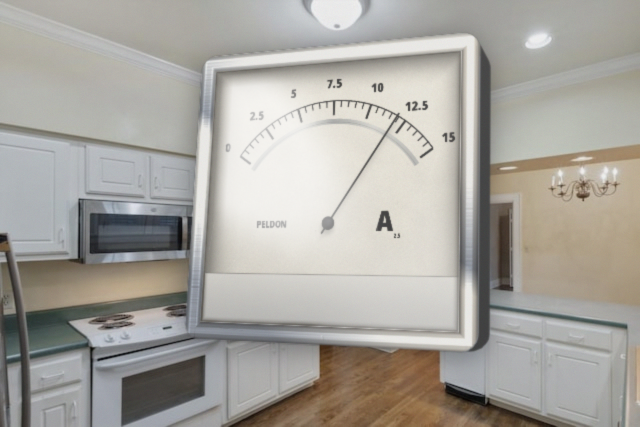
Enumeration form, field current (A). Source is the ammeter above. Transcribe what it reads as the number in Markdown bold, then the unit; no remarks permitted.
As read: **12** A
